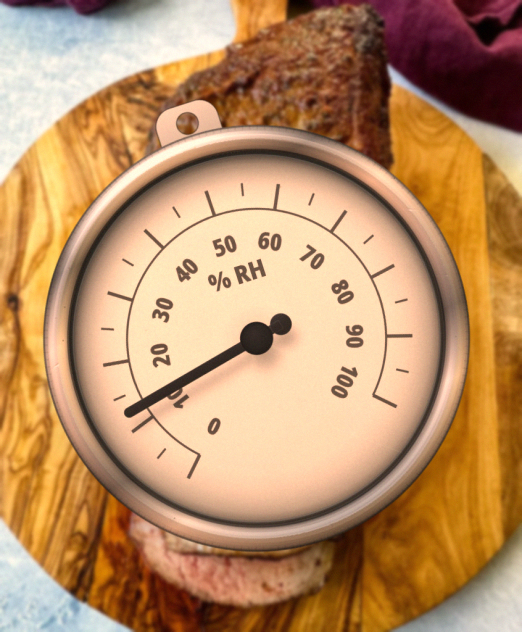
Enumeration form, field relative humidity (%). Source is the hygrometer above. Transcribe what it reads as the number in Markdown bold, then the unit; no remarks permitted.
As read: **12.5** %
